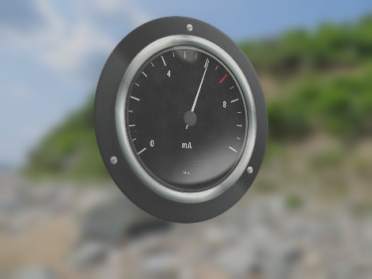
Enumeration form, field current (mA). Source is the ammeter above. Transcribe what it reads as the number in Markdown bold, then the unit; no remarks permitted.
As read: **6** mA
